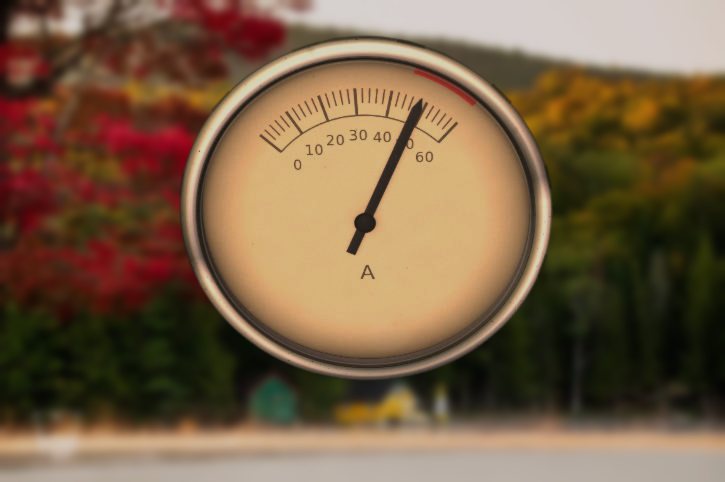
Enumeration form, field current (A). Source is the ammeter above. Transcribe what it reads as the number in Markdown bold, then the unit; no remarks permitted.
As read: **48** A
